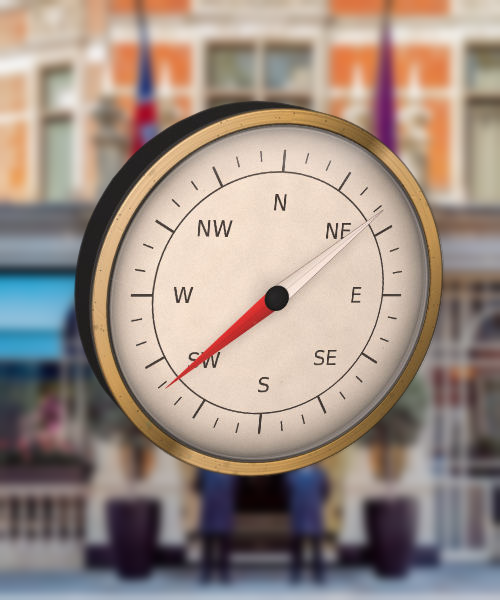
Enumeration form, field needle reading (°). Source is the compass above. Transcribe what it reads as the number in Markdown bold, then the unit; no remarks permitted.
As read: **230** °
